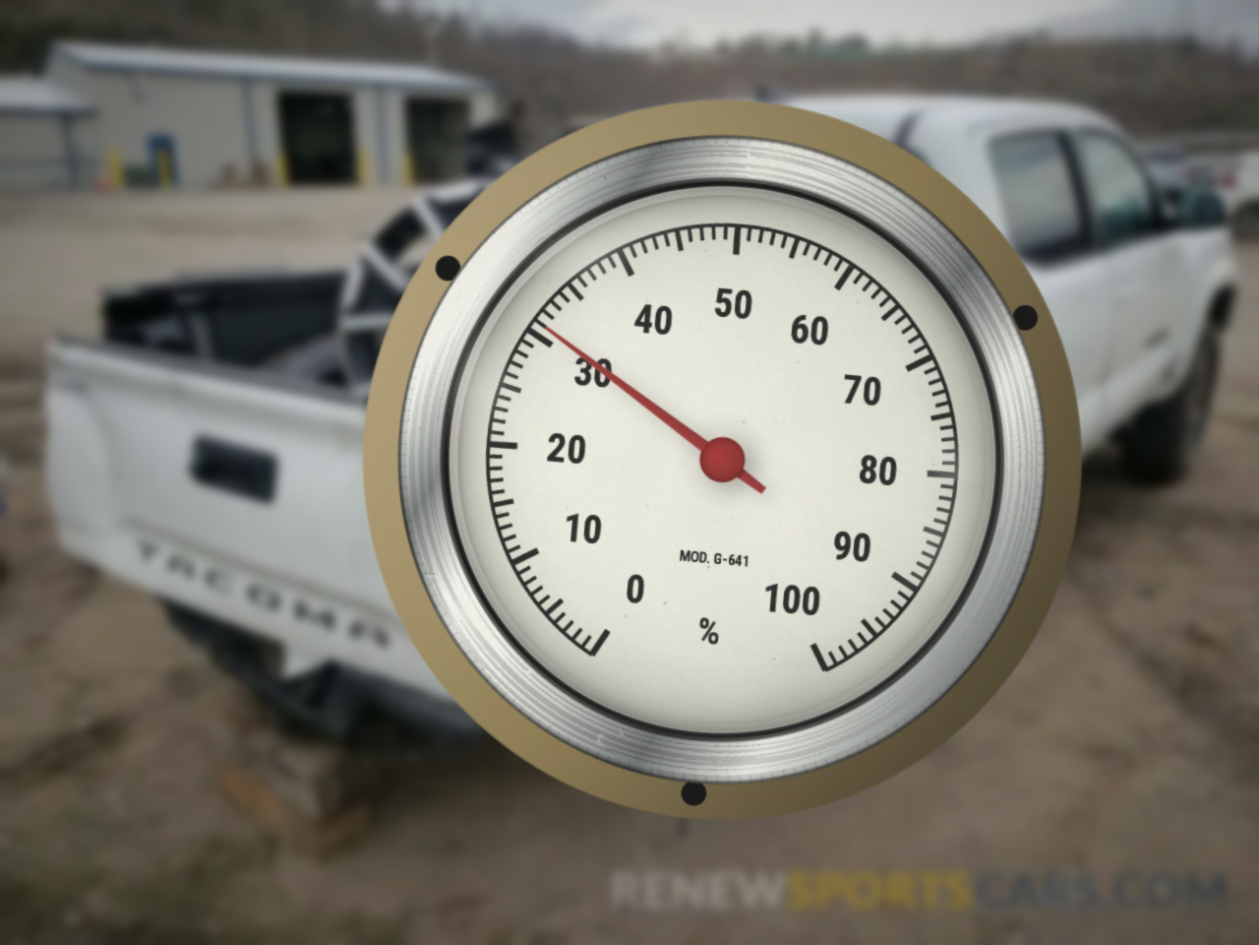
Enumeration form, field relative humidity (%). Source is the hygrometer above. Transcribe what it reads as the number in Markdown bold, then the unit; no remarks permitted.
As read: **31** %
